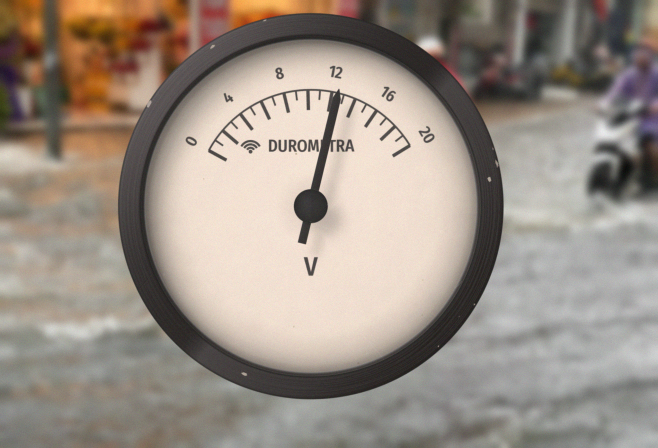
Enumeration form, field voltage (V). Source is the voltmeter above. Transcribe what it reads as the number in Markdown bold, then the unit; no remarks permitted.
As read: **12.5** V
